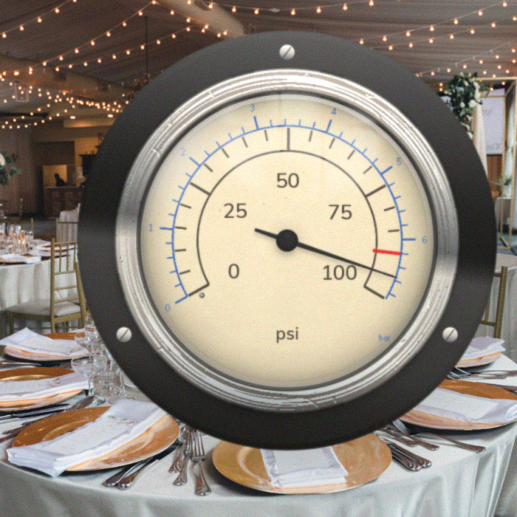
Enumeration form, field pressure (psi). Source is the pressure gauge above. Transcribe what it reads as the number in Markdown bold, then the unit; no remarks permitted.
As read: **95** psi
